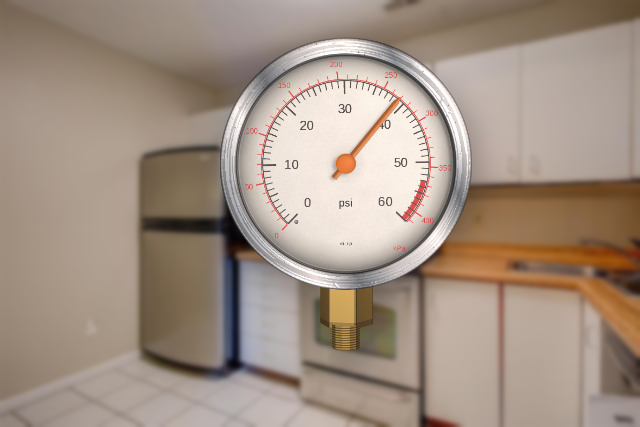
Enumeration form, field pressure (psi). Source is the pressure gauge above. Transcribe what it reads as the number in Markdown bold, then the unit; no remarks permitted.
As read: **39** psi
